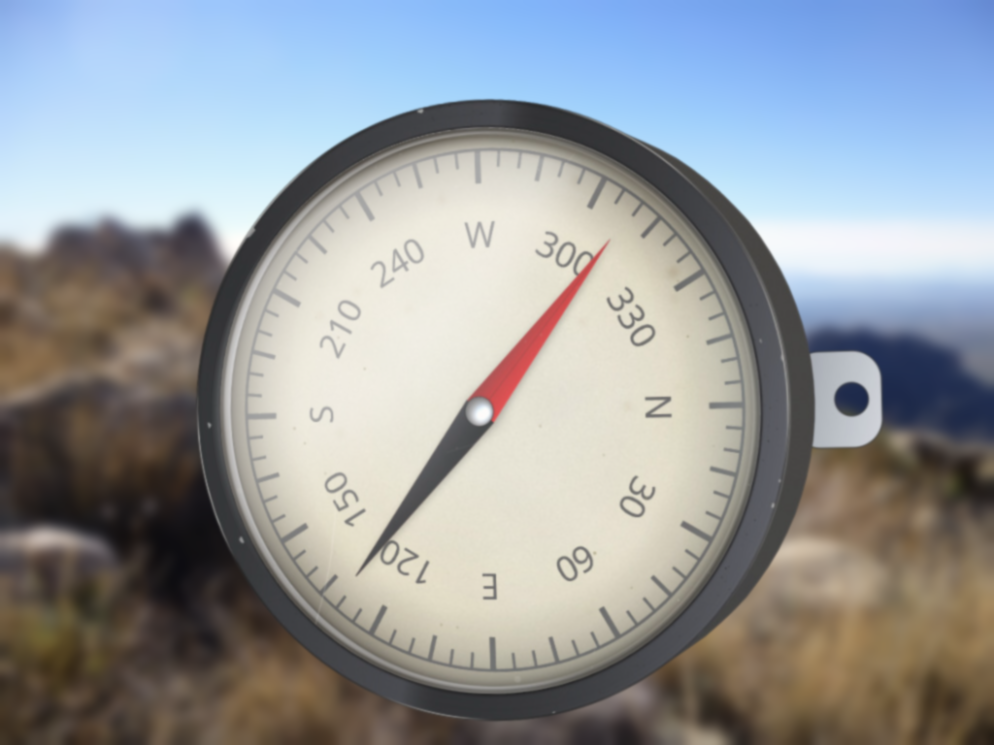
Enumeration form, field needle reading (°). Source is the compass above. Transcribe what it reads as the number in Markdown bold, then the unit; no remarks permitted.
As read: **310** °
